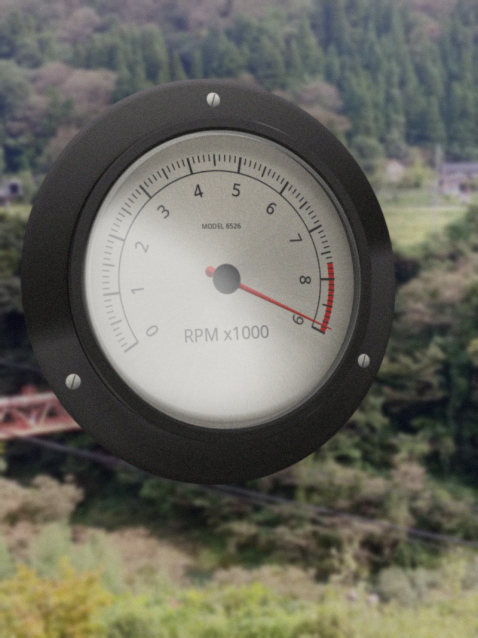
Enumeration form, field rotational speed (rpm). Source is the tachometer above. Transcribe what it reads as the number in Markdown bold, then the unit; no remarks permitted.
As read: **8900** rpm
